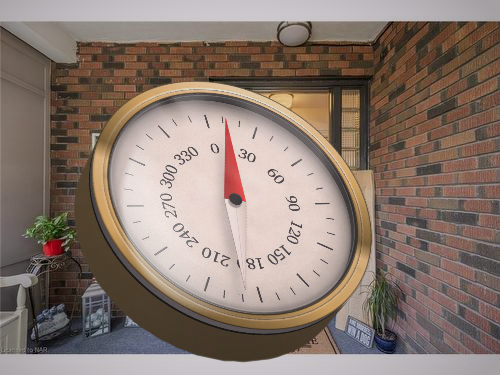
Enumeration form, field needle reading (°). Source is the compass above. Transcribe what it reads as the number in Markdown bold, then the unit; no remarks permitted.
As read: **10** °
